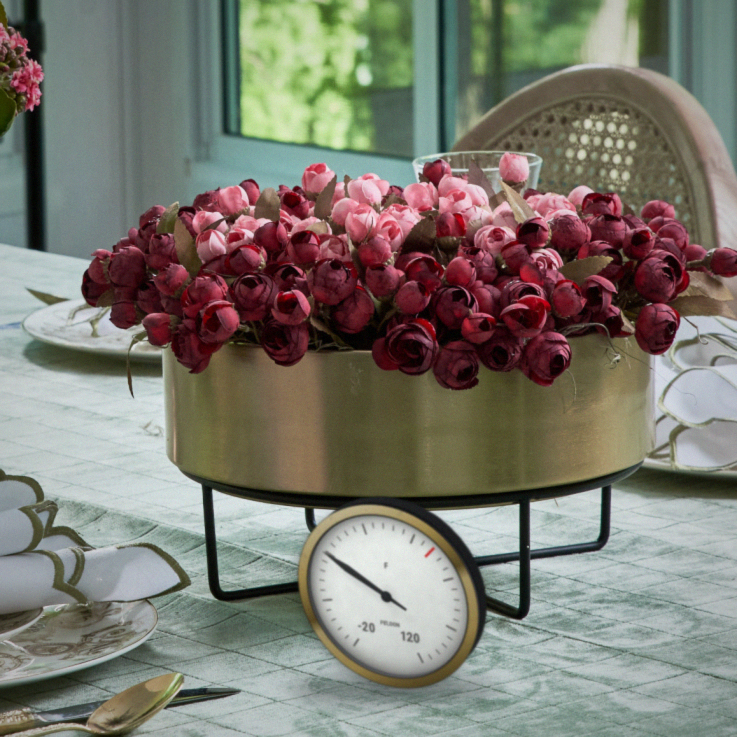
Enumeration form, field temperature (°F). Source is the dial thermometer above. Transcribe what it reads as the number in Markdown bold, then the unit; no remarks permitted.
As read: **20** °F
